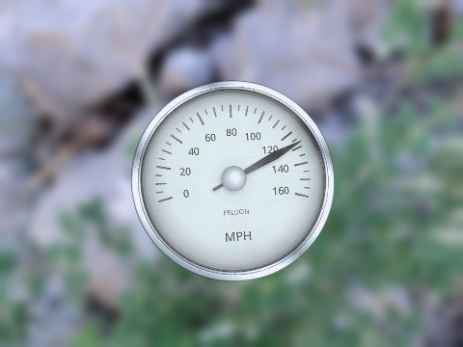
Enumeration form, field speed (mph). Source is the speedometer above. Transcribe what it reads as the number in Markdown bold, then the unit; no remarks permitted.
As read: **127.5** mph
